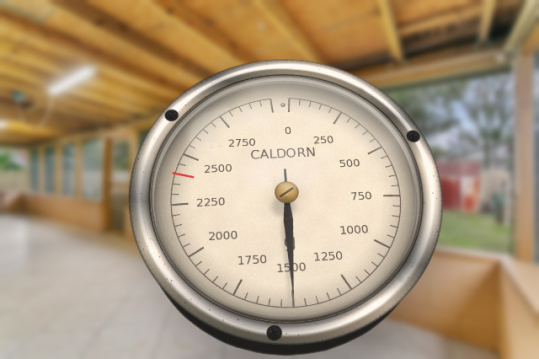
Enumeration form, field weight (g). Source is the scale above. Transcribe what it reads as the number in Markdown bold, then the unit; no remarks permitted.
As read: **1500** g
